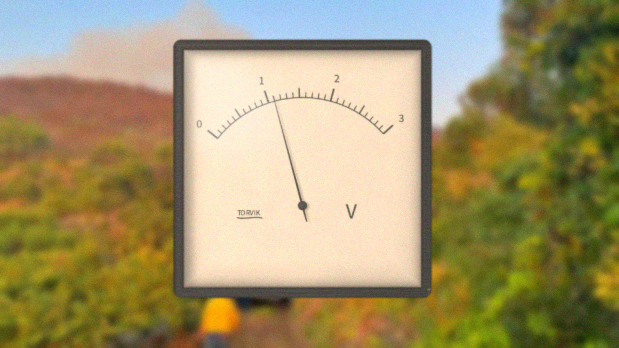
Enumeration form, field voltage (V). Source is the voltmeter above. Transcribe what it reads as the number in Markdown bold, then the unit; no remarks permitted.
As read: **1.1** V
